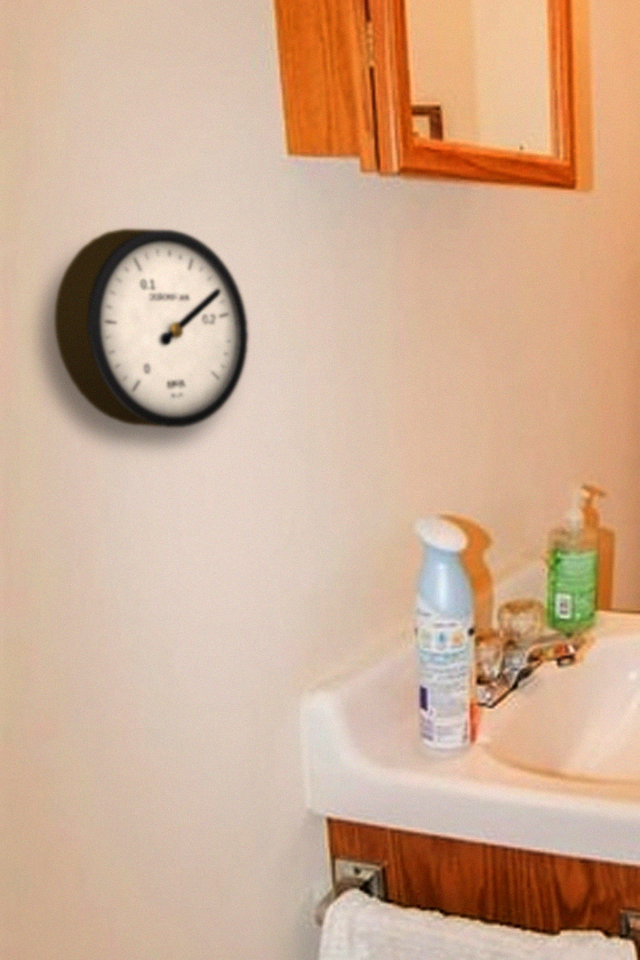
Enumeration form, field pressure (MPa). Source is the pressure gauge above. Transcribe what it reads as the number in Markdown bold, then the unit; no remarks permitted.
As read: **0.18** MPa
